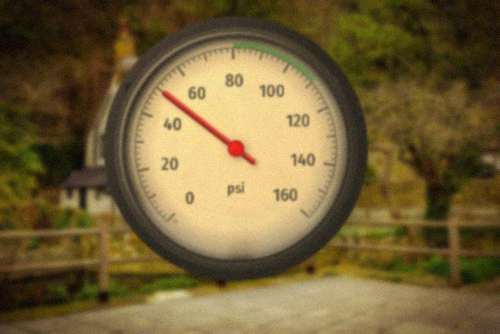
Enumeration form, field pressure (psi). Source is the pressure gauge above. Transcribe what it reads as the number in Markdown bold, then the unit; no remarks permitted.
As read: **50** psi
